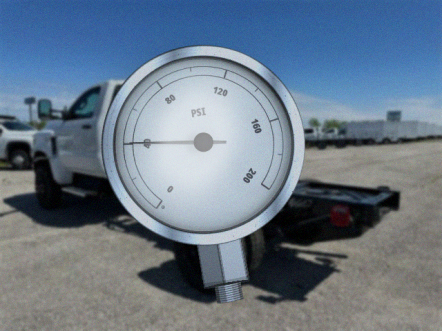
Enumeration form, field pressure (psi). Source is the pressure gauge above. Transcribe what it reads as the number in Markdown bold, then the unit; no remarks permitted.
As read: **40** psi
